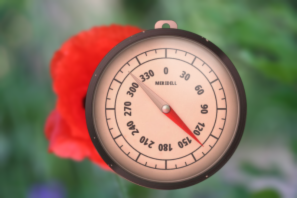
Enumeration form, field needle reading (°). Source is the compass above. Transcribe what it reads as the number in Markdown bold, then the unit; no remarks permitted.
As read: **135** °
